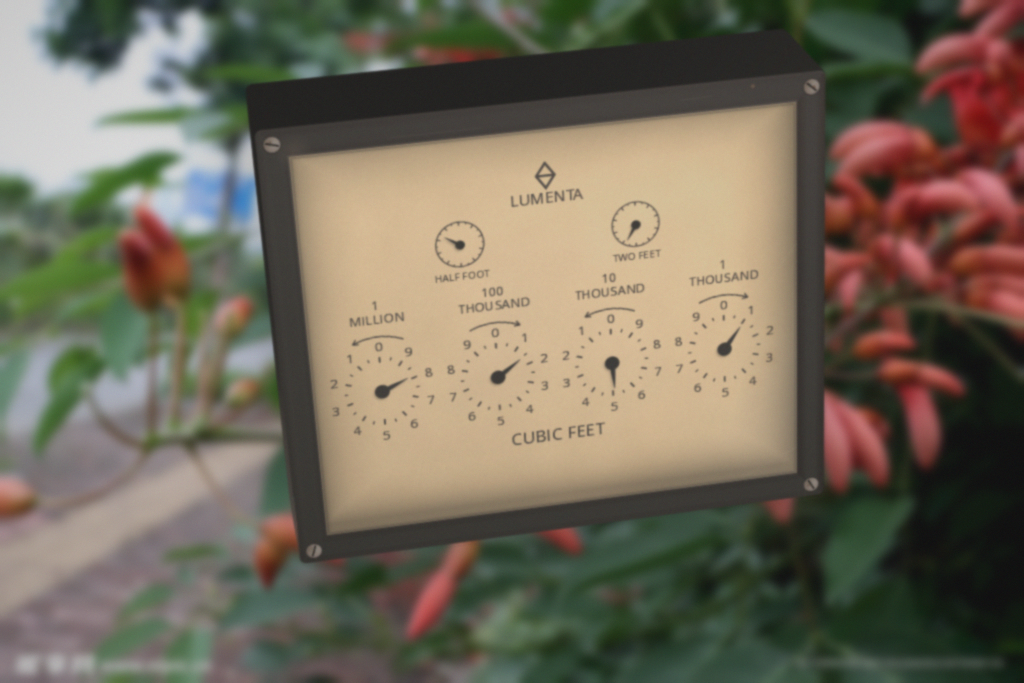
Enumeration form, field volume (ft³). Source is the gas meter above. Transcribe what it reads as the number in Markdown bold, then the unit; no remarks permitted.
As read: **815100** ft³
